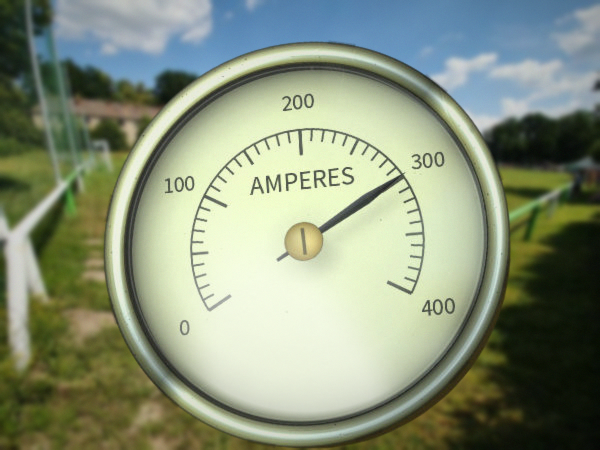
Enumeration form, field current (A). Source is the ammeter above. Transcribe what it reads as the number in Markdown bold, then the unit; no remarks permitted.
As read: **300** A
